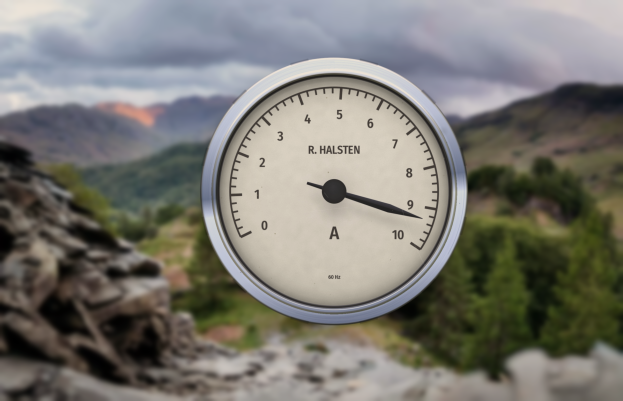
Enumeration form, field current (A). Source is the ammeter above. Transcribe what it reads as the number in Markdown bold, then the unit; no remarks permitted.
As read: **9.3** A
